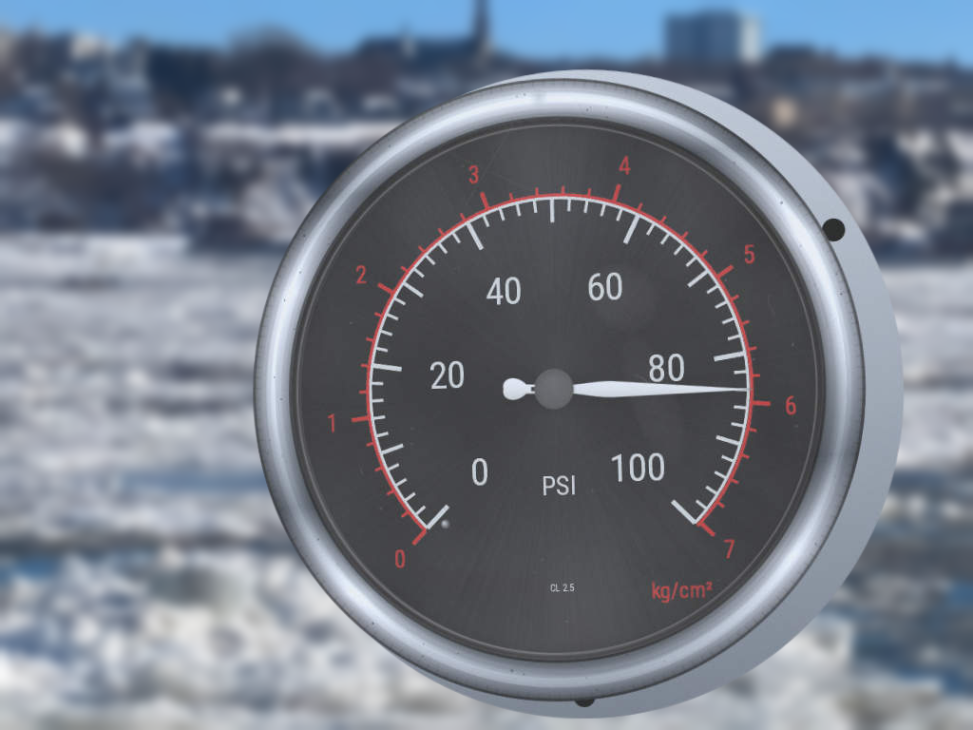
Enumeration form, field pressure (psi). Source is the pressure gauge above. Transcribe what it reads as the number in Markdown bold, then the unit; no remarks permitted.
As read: **84** psi
